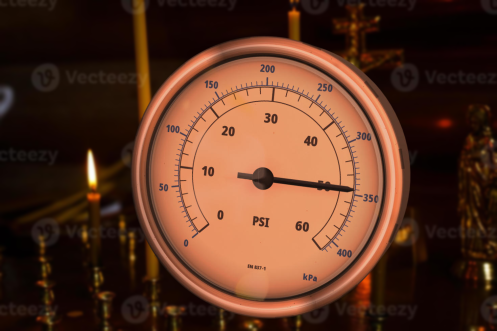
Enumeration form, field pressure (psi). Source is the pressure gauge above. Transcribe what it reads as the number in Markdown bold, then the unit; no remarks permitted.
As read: **50** psi
